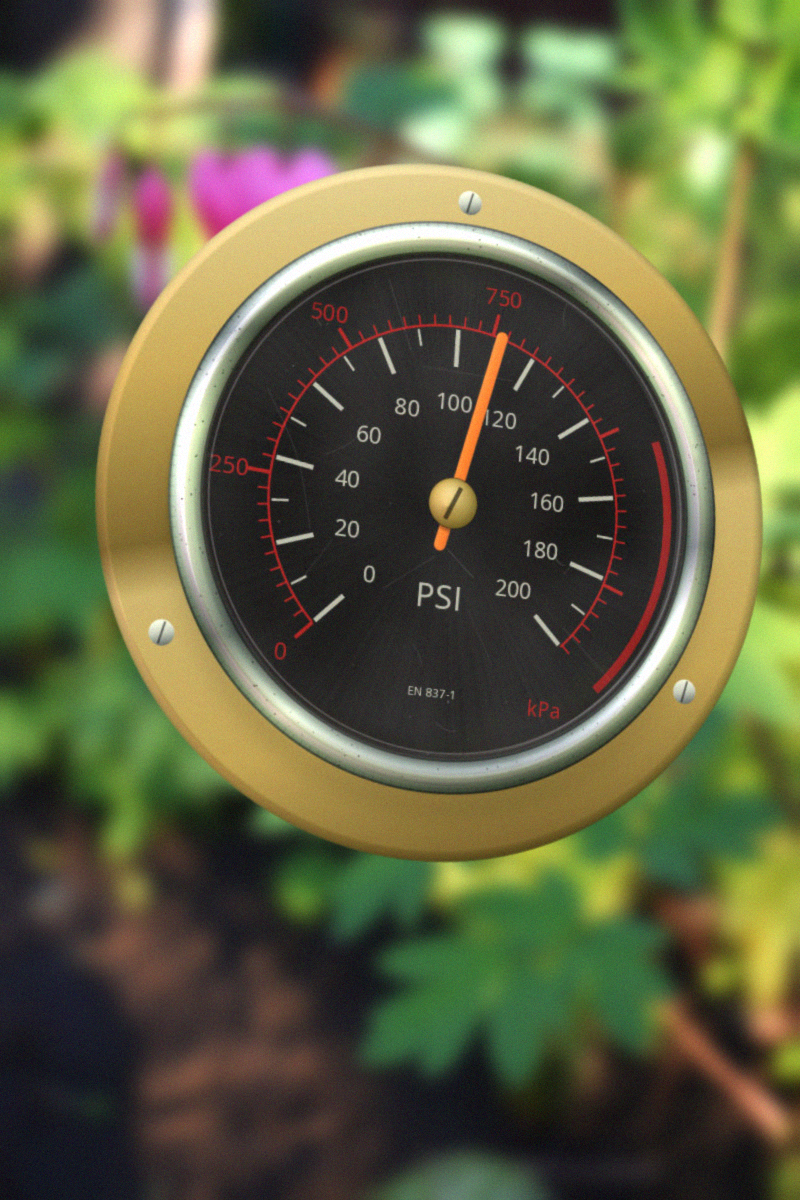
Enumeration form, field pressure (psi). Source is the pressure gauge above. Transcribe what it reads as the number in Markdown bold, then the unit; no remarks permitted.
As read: **110** psi
